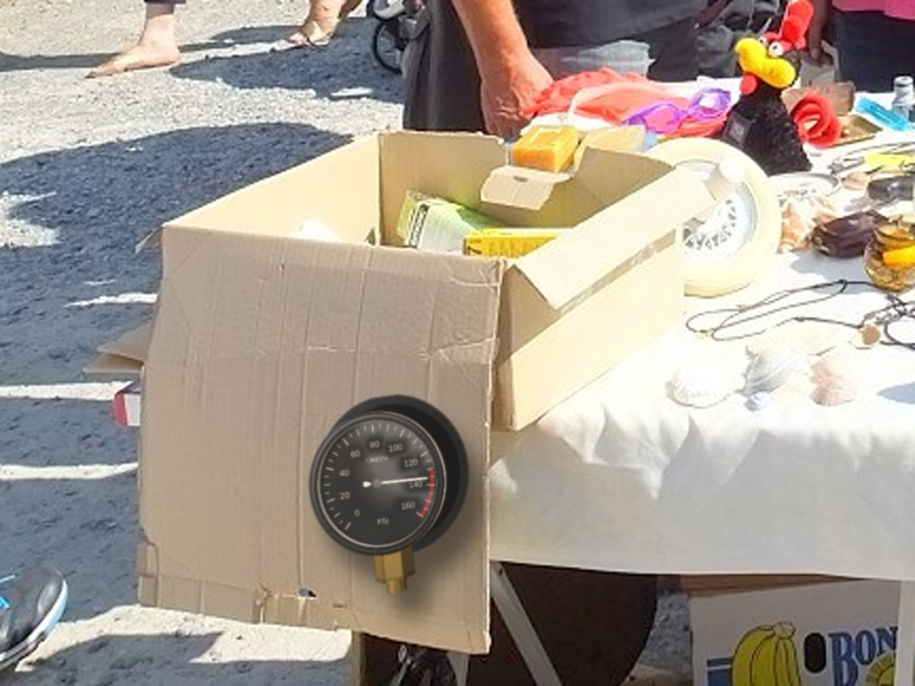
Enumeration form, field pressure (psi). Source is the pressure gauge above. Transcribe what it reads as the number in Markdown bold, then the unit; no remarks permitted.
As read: **135** psi
